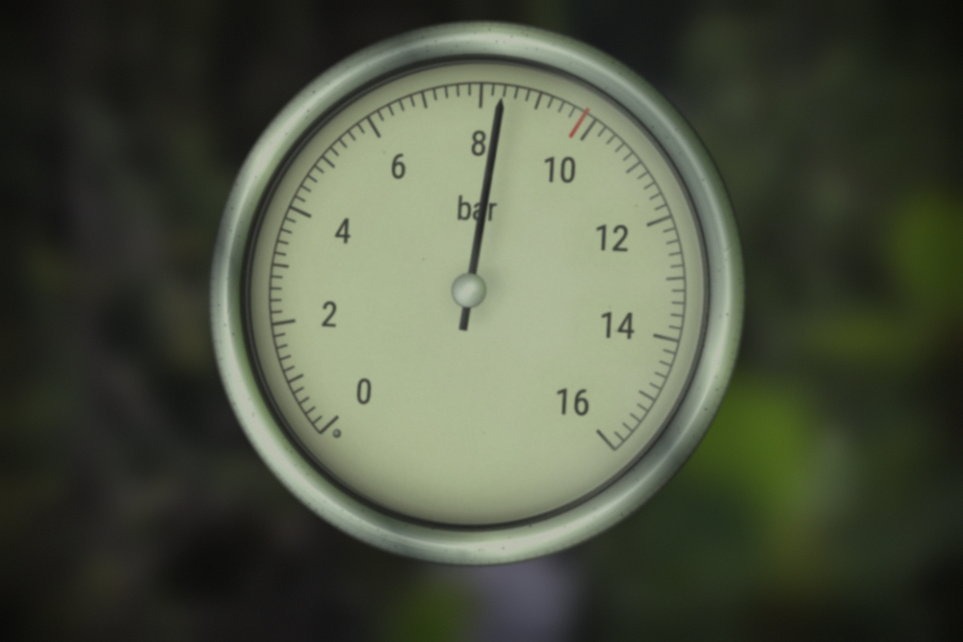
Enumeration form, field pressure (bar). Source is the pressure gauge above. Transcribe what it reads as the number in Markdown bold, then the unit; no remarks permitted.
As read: **8.4** bar
